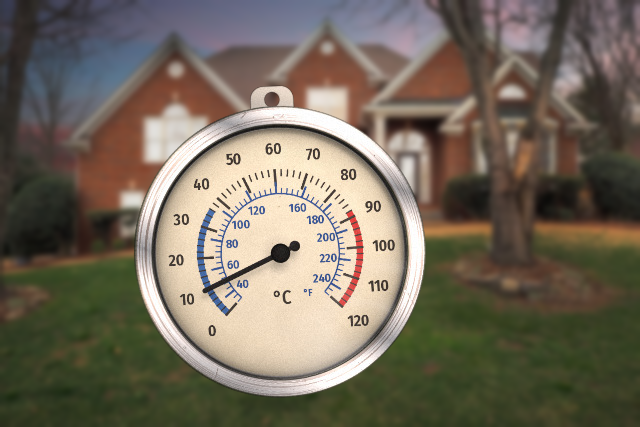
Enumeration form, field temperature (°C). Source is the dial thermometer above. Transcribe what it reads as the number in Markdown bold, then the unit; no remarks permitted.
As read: **10** °C
